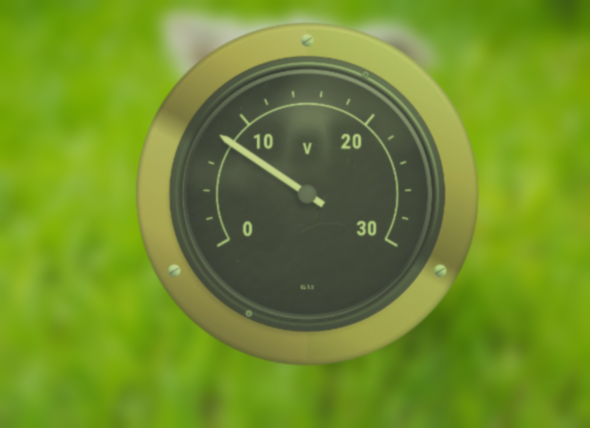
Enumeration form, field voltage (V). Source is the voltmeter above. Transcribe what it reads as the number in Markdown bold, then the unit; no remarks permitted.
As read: **8** V
